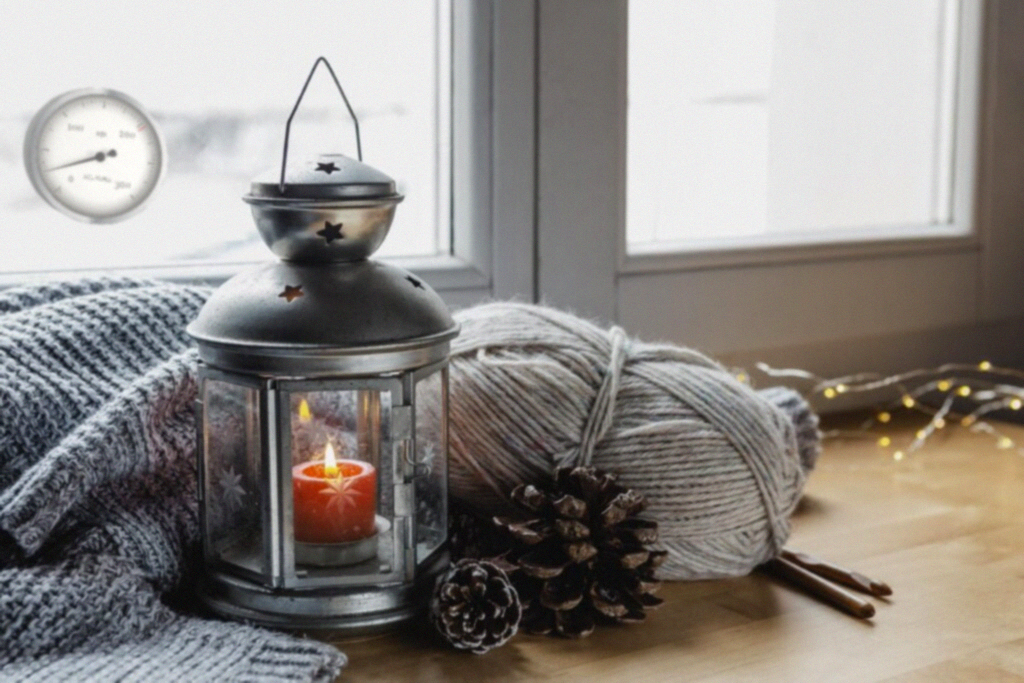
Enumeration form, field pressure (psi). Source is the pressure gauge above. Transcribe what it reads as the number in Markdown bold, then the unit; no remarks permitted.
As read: **25** psi
